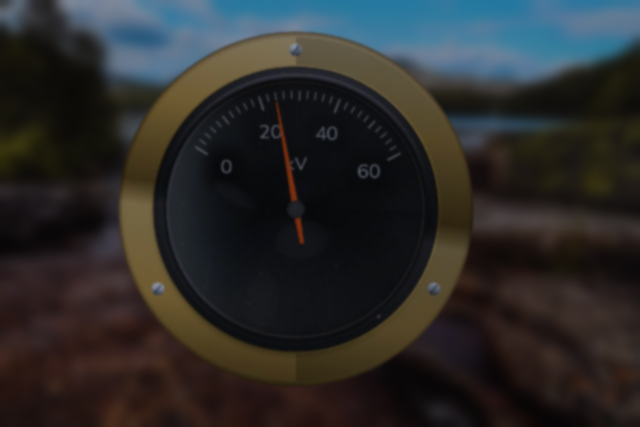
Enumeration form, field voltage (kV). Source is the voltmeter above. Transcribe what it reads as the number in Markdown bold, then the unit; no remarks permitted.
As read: **24** kV
